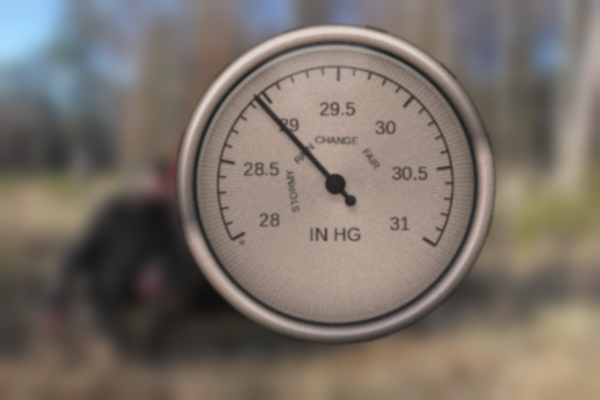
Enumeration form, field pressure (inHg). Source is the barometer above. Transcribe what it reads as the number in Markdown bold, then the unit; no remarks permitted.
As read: **28.95** inHg
